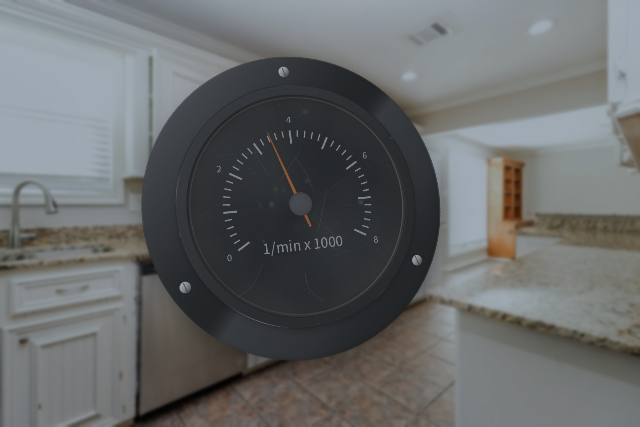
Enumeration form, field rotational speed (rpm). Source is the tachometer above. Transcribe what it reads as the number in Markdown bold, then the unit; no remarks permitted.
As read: **3400** rpm
